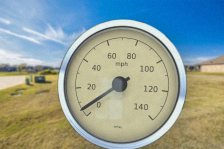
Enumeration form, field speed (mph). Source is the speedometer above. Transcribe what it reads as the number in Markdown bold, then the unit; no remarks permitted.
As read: **5** mph
